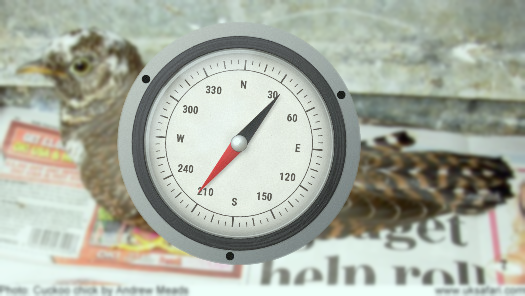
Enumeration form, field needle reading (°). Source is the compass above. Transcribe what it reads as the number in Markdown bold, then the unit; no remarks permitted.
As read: **215** °
